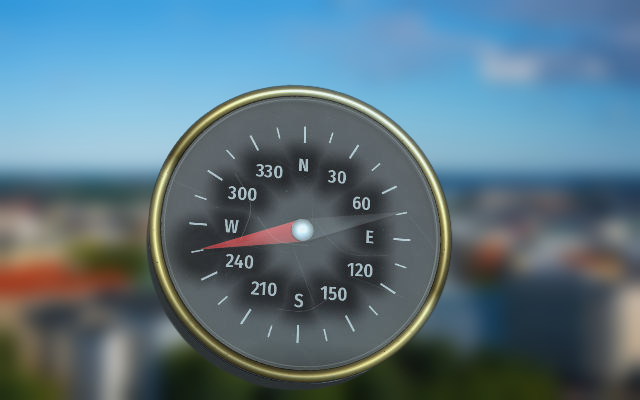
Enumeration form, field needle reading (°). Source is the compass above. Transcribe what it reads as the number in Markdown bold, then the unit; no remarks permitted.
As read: **255** °
